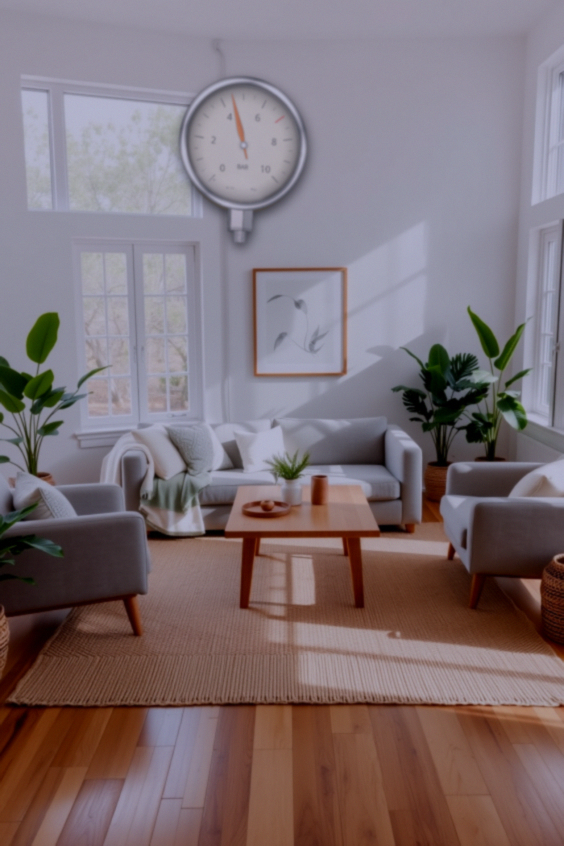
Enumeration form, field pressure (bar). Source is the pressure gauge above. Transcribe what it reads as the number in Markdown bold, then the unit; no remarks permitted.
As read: **4.5** bar
